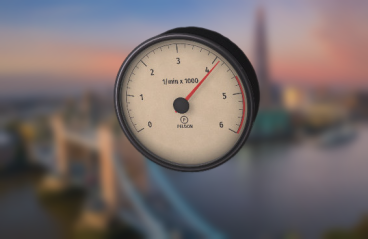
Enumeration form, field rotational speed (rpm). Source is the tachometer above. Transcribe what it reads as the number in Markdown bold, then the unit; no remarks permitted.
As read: **4100** rpm
